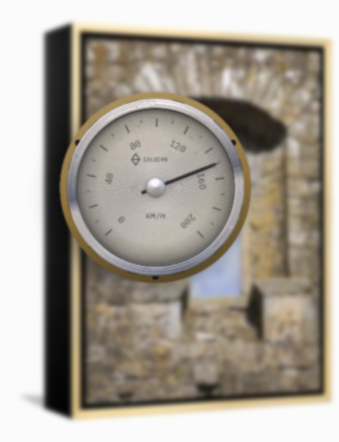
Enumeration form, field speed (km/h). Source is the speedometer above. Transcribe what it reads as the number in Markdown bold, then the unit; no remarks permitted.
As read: **150** km/h
